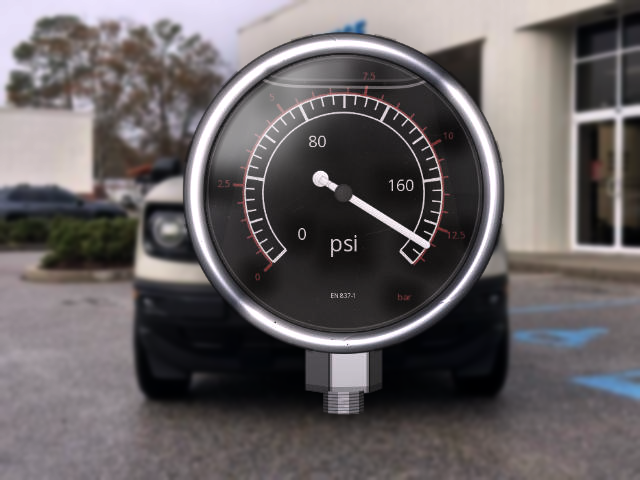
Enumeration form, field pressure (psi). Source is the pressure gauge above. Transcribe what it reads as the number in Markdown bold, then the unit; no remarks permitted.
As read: **190** psi
